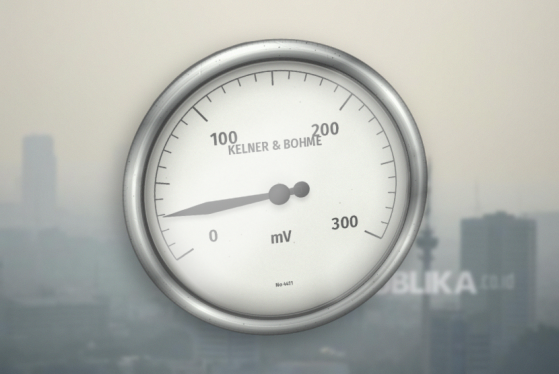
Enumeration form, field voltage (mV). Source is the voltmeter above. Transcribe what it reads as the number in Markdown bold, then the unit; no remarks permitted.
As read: **30** mV
